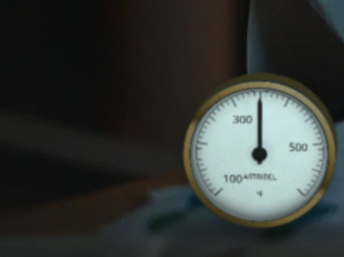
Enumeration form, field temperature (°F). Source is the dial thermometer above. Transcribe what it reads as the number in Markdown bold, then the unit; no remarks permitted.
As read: **350** °F
